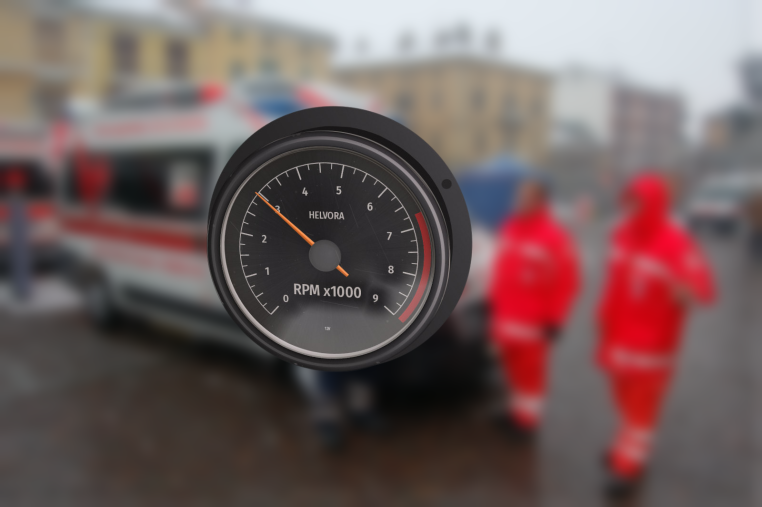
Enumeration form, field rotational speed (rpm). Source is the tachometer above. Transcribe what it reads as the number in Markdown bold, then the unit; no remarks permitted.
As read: **3000** rpm
